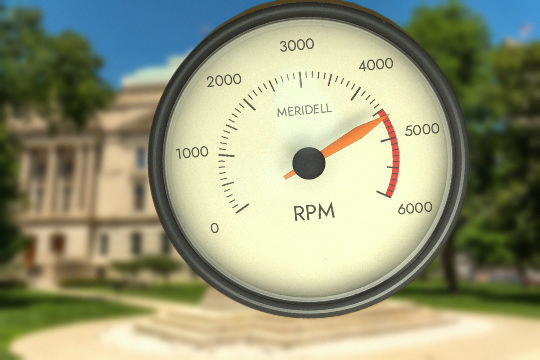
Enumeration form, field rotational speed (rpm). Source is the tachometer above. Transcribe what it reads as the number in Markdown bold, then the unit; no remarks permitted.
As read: **4600** rpm
